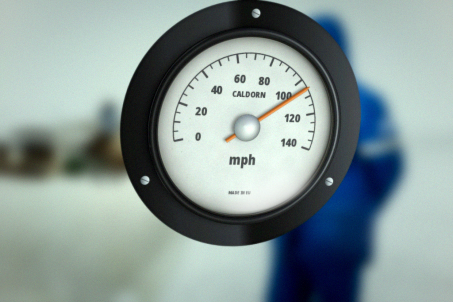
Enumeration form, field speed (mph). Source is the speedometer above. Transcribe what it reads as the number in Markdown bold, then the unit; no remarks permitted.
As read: **105** mph
